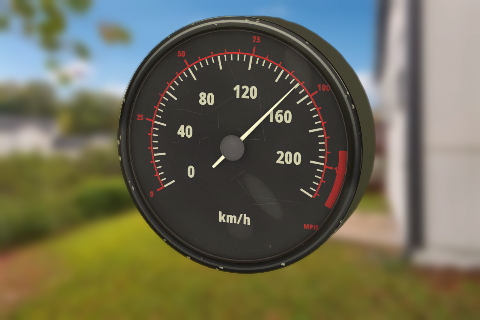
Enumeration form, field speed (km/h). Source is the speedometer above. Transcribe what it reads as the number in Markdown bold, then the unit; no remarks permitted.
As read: **152** km/h
